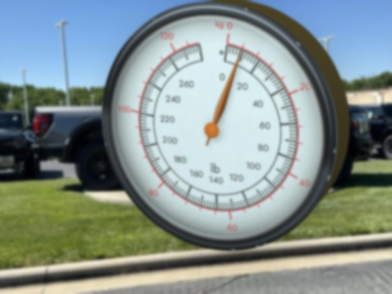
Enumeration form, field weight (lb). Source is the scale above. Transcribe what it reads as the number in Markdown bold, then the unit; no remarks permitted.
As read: **10** lb
